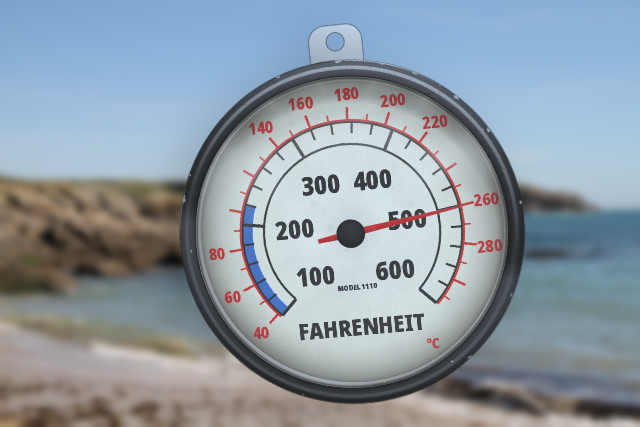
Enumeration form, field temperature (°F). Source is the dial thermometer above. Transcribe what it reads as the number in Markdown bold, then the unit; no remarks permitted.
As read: **500** °F
